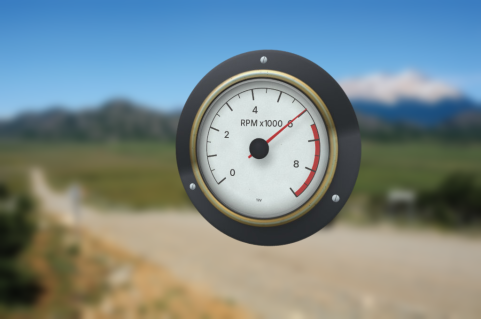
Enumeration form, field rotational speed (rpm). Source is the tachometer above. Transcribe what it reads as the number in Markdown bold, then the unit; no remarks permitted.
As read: **6000** rpm
